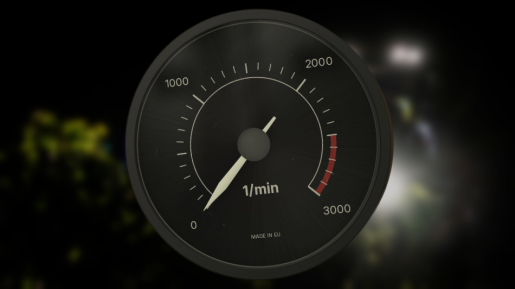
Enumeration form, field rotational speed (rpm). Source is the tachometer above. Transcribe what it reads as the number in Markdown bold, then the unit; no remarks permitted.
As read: **0** rpm
